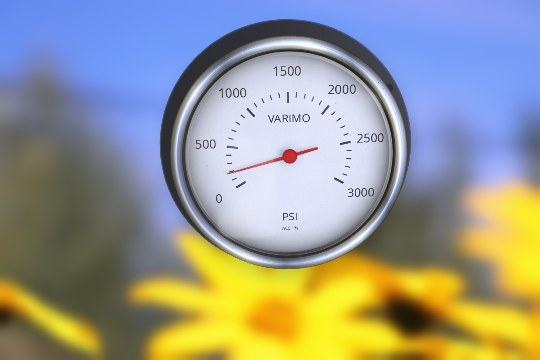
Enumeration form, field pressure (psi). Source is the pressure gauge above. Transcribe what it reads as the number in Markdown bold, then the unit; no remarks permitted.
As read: **200** psi
